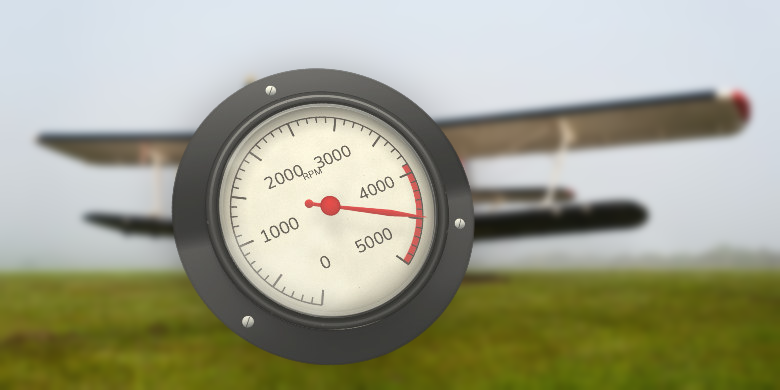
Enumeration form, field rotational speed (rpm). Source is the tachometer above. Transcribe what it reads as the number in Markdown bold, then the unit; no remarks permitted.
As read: **4500** rpm
